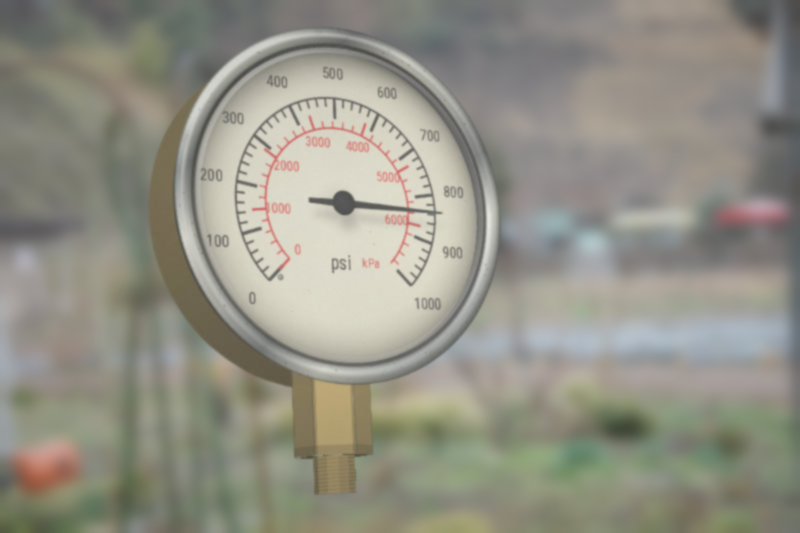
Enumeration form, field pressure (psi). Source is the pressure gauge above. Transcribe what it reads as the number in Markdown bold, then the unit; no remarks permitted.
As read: **840** psi
